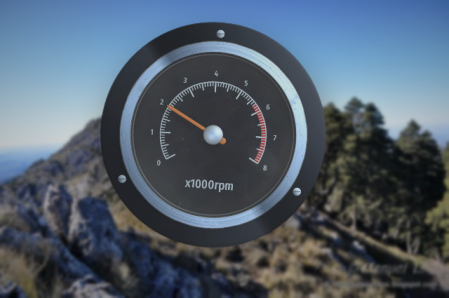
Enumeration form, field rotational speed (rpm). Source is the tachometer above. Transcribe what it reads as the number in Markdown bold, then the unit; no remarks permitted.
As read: **2000** rpm
